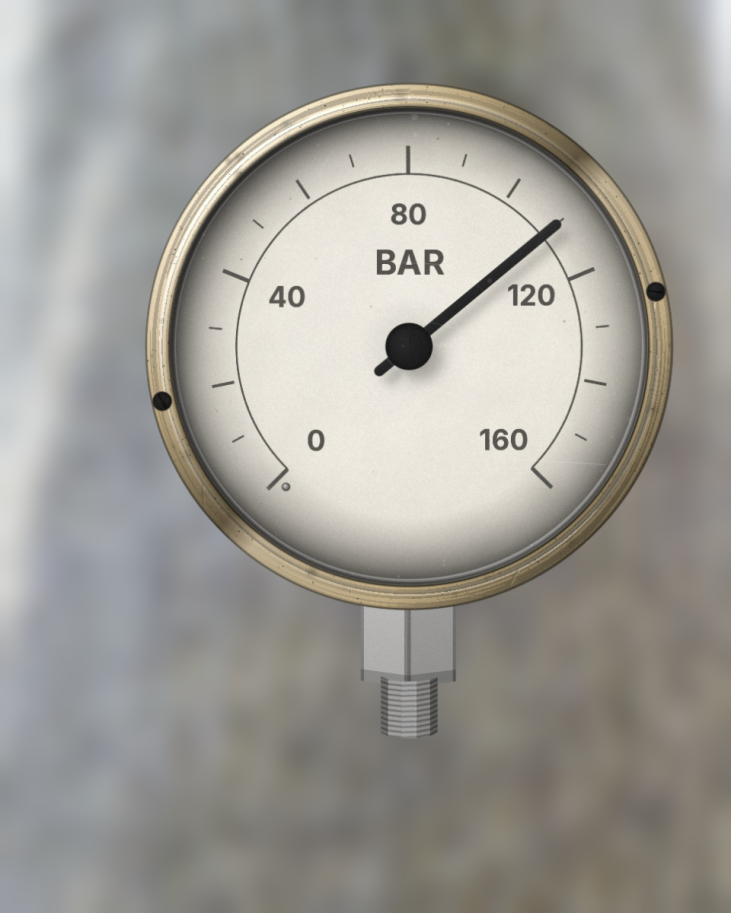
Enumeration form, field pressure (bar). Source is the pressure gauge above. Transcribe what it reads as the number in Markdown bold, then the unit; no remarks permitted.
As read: **110** bar
